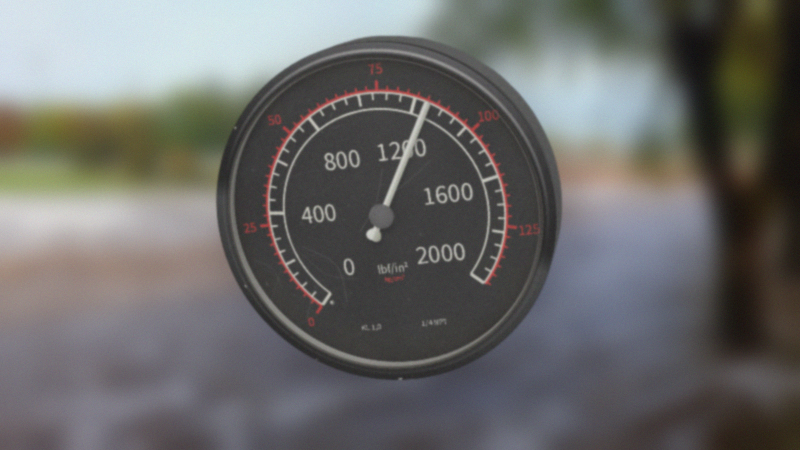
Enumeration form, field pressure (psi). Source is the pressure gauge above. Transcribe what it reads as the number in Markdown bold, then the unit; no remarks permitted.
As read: **1250** psi
